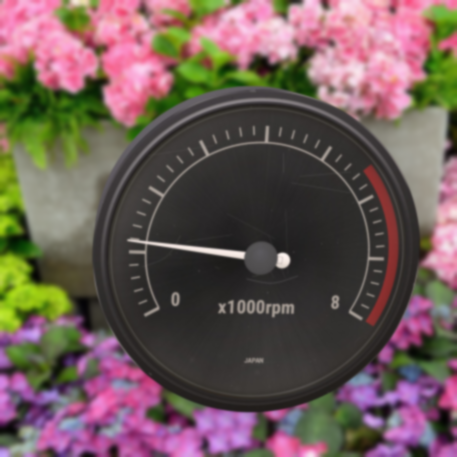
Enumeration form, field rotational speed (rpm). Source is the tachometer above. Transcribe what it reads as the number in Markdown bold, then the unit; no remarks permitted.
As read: **1200** rpm
